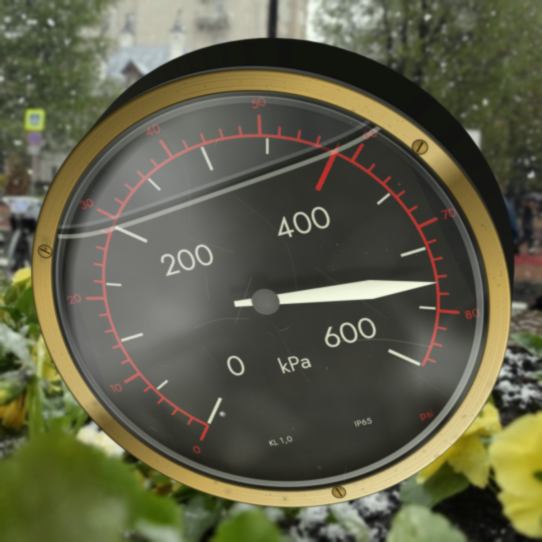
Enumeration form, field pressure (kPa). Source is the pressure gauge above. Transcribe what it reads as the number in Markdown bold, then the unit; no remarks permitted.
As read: **525** kPa
